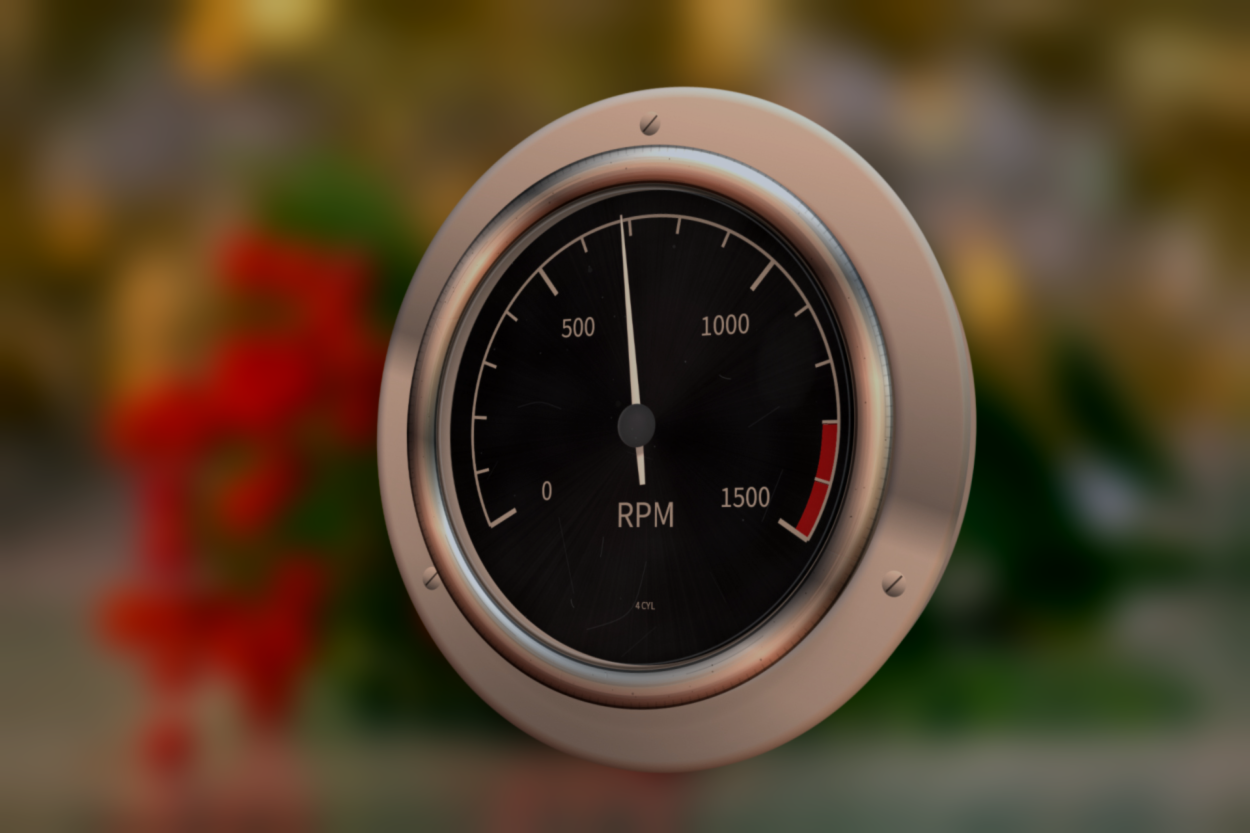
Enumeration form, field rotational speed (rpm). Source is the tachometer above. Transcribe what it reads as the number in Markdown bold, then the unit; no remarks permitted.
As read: **700** rpm
